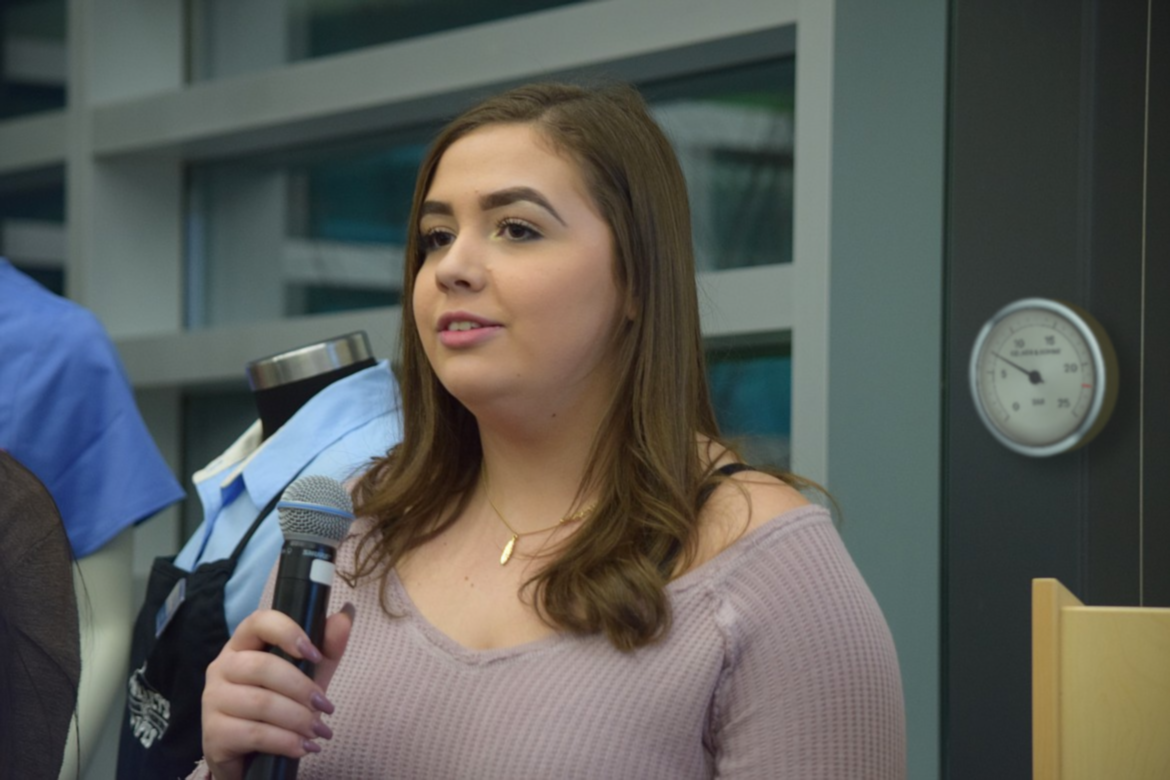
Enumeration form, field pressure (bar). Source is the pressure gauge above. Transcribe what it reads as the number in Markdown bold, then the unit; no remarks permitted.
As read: **7** bar
